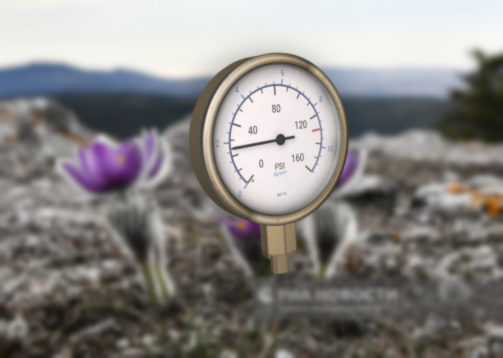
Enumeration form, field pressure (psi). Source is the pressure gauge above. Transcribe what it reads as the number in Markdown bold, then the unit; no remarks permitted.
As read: **25** psi
